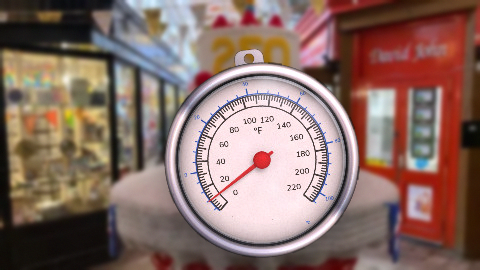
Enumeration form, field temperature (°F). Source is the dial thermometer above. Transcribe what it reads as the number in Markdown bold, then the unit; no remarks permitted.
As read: **10** °F
